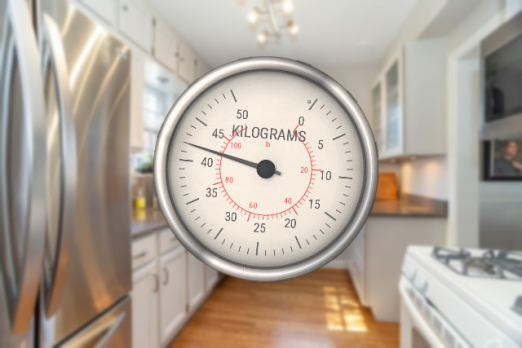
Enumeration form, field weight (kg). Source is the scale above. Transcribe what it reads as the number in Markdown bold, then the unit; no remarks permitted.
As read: **42** kg
